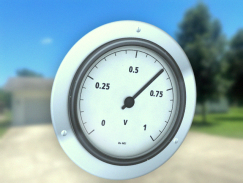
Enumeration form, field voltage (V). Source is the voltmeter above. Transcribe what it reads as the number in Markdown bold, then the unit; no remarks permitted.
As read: **0.65** V
